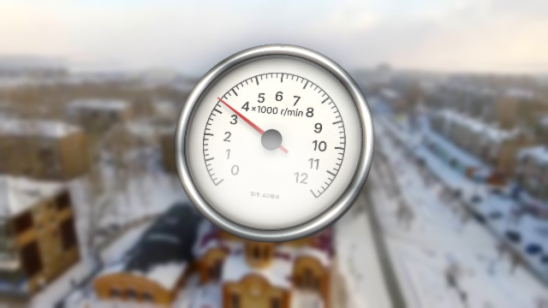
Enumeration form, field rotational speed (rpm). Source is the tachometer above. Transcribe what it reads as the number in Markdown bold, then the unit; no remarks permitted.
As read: **3400** rpm
